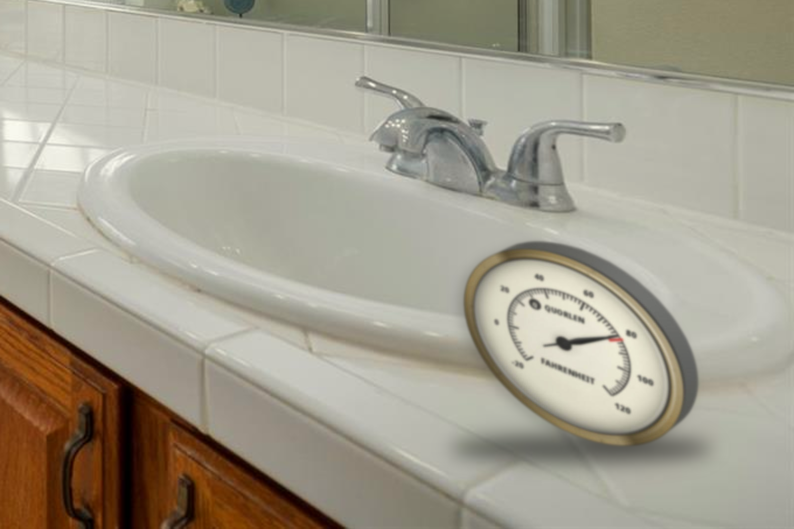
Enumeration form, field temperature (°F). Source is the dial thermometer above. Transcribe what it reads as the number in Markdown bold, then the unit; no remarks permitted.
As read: **80** °F
